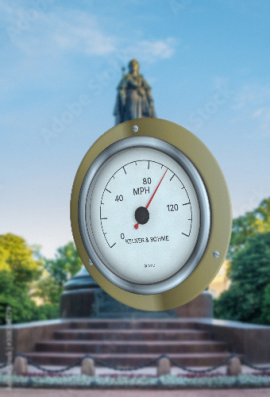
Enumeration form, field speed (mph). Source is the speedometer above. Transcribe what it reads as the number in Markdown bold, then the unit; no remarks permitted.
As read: **95** mph
